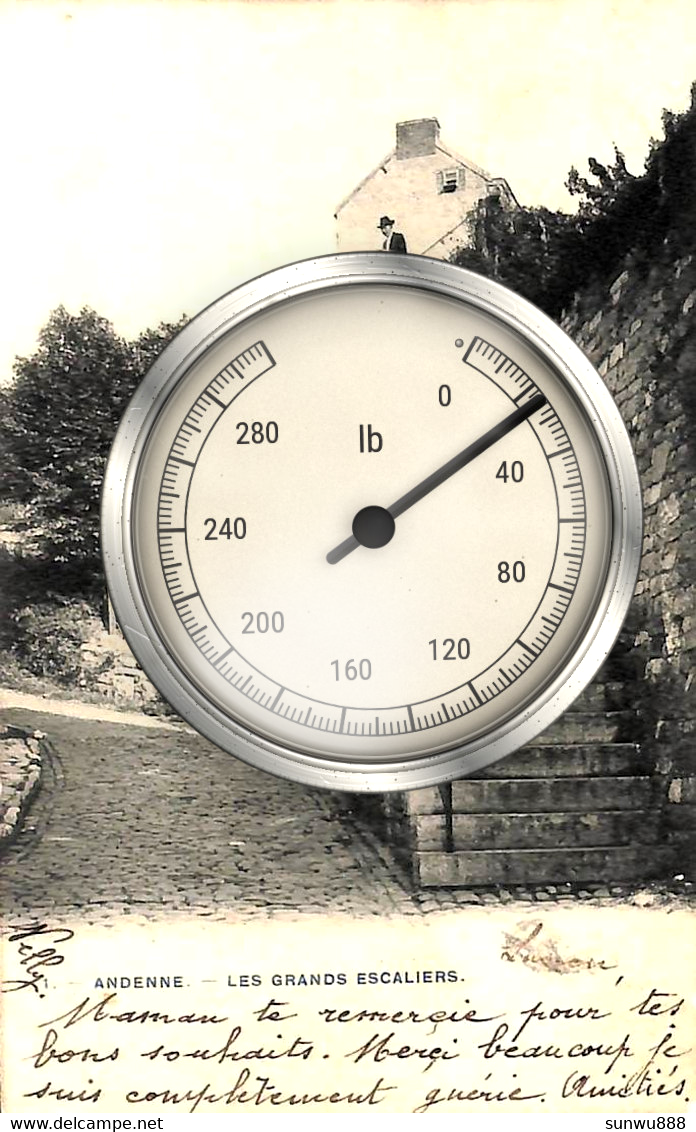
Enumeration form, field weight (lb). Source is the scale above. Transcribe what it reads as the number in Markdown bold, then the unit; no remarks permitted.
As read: **24** lb
